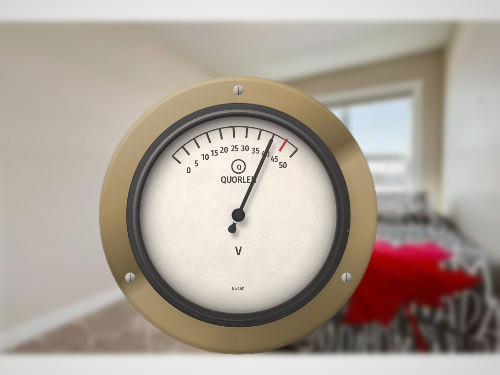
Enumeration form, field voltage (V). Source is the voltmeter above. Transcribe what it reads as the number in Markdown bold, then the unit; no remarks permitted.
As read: **40** V
